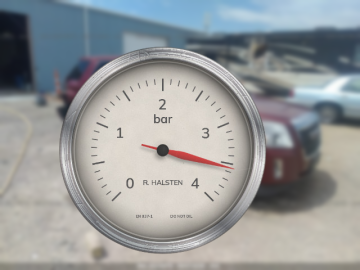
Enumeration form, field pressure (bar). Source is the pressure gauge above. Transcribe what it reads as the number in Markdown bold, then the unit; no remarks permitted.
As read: **3.55** bar
